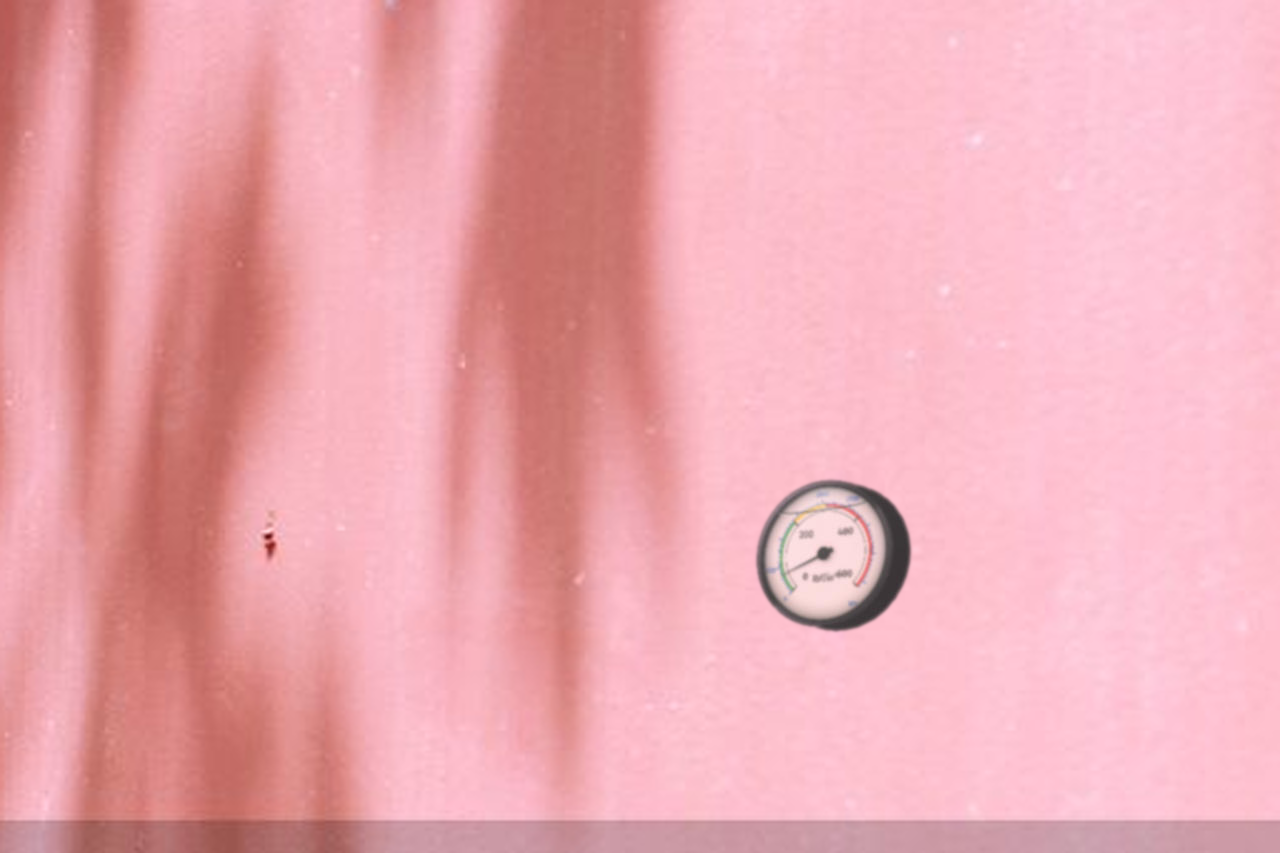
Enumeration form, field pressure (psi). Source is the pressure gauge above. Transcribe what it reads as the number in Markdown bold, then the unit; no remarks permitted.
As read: **50** psi
